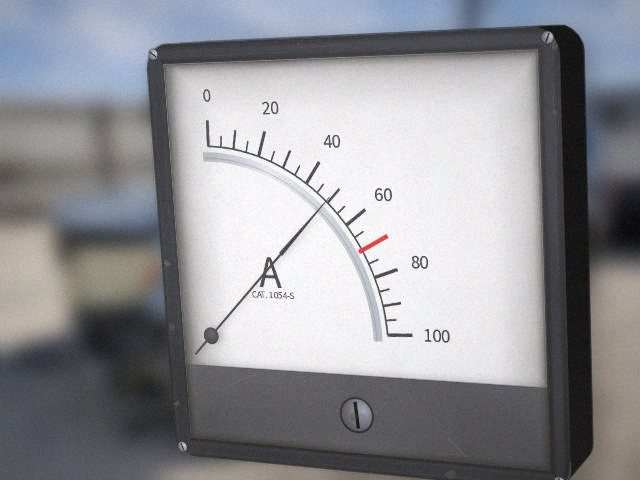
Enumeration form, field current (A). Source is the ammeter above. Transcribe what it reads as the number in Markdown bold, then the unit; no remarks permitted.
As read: **50** A
